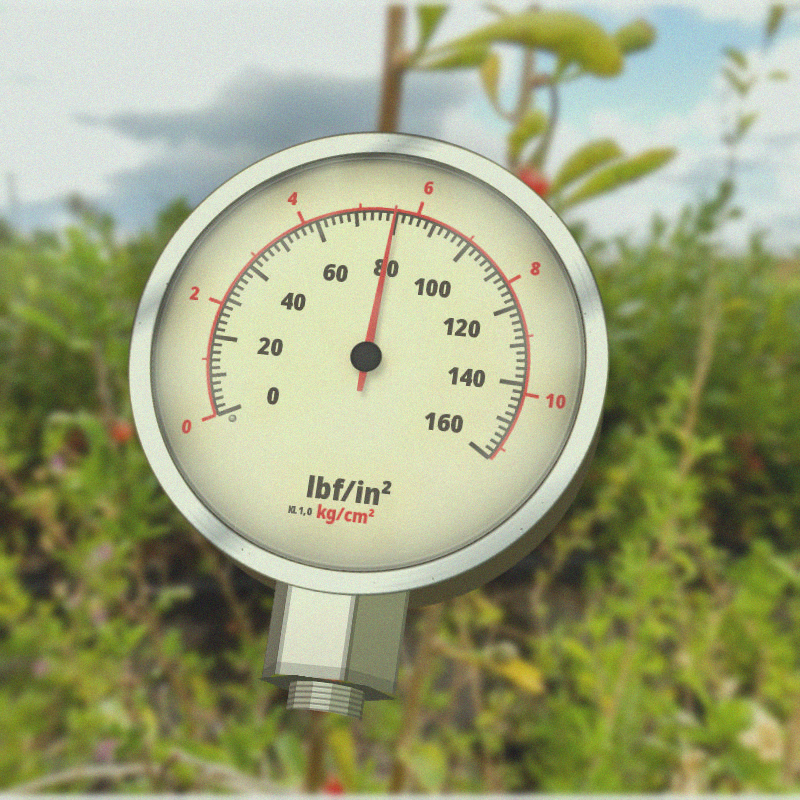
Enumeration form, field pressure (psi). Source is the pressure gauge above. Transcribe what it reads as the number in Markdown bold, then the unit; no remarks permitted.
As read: **80** psi
